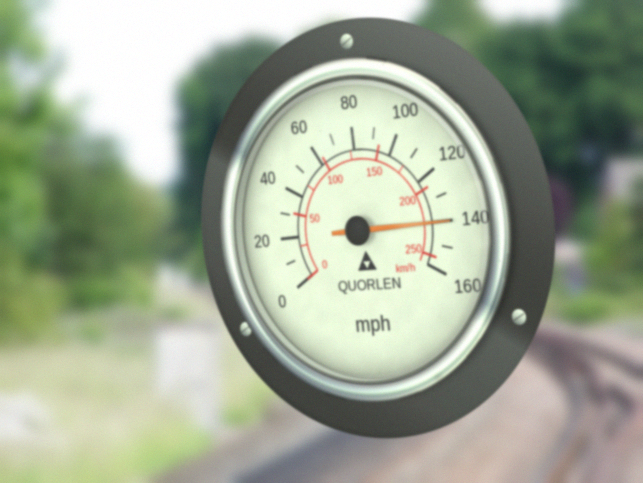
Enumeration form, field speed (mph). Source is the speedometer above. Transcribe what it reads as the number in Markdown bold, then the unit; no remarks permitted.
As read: **140** mph
